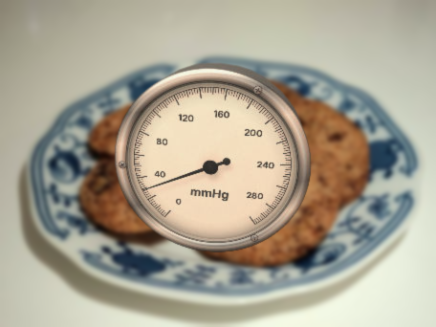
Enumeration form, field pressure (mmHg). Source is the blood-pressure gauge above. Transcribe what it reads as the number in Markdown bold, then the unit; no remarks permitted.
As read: **30** mmHg
